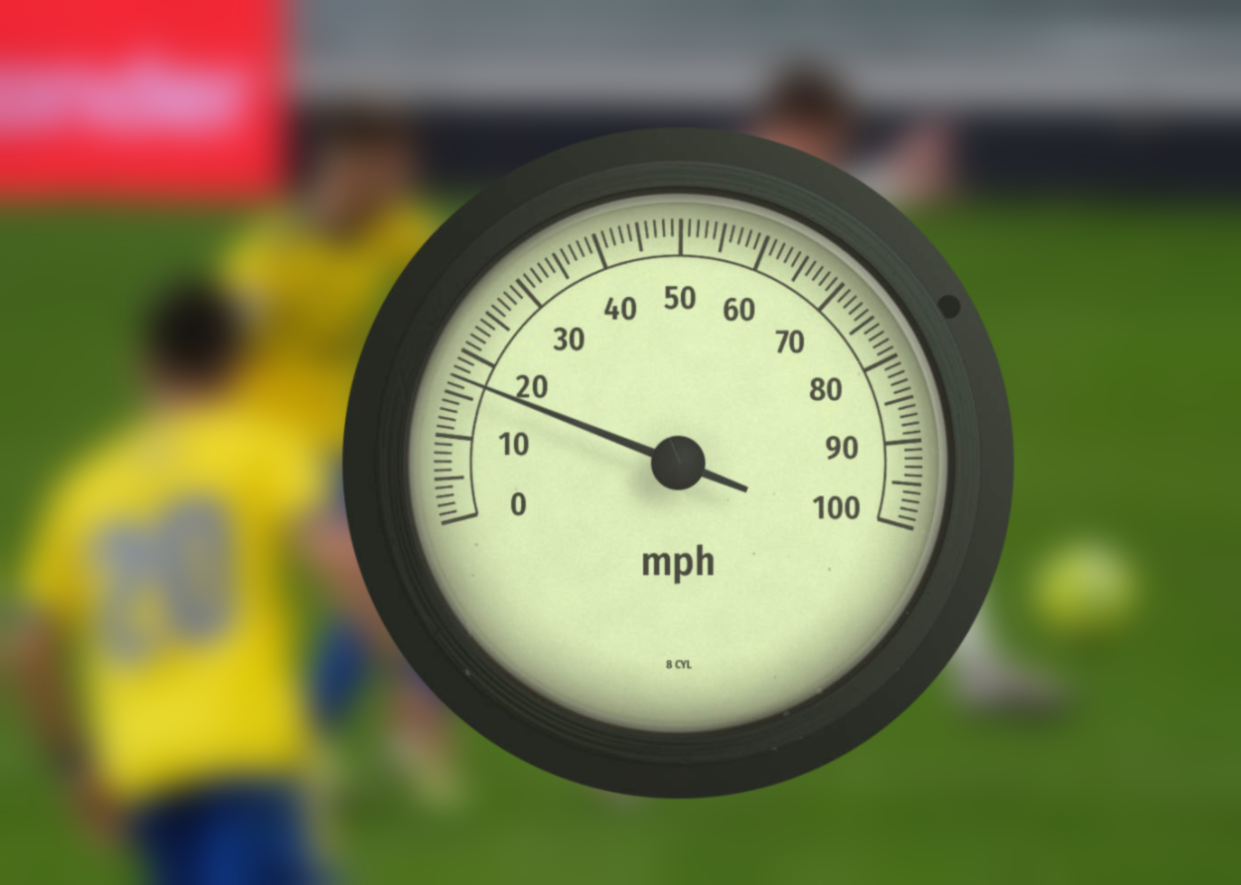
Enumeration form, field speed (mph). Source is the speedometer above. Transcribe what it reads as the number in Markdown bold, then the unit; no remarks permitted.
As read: **17** mph
